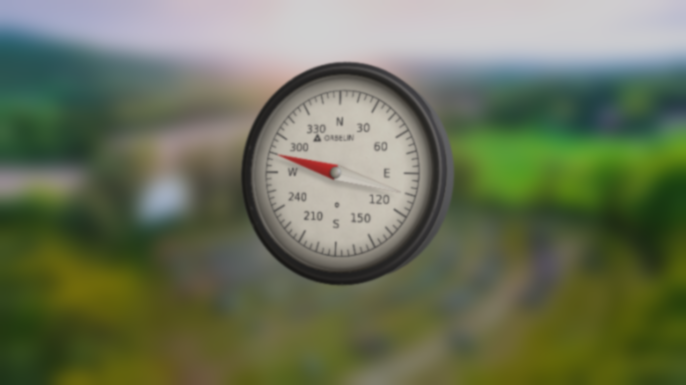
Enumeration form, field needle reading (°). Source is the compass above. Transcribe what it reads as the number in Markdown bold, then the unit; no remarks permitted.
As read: **285** °
